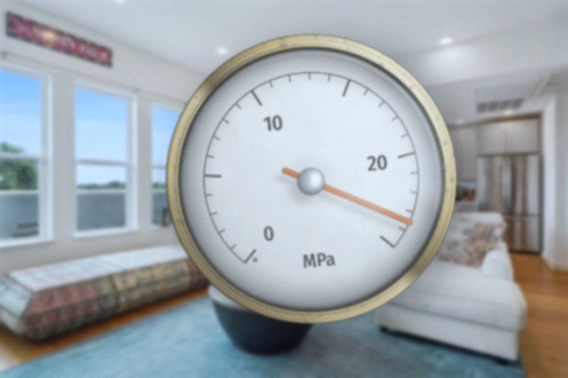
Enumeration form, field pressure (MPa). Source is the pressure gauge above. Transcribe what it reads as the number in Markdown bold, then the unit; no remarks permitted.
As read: **23.5** MPa
